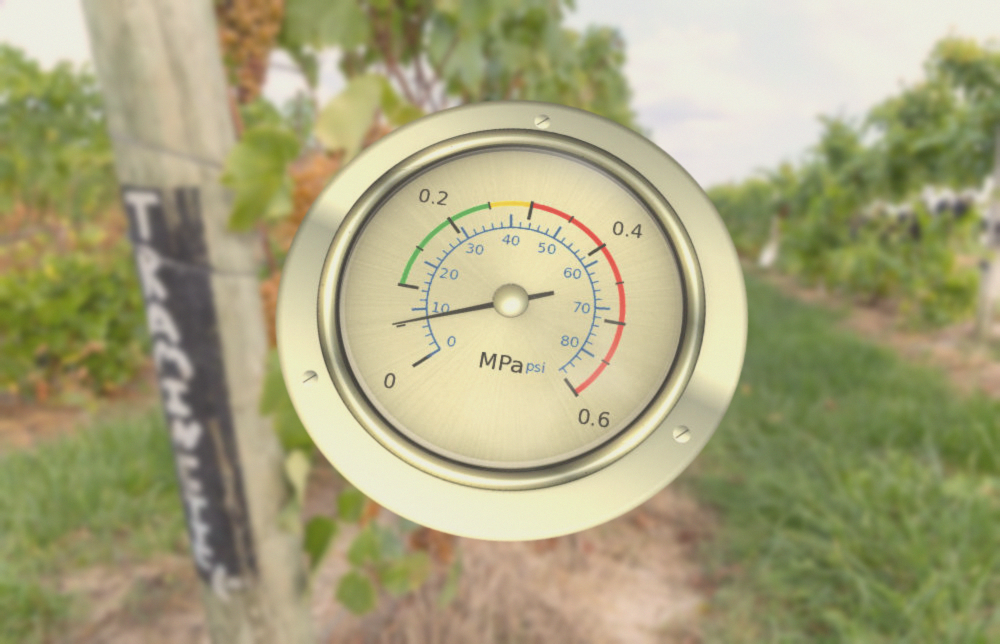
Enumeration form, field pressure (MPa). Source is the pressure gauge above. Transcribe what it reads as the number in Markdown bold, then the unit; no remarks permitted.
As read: **0.05** MPa
